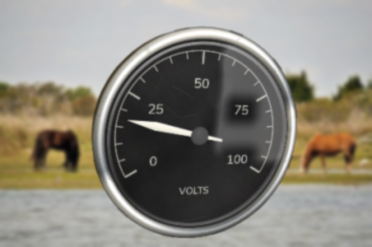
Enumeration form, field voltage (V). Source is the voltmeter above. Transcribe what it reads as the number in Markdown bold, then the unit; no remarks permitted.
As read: **17.5** V
